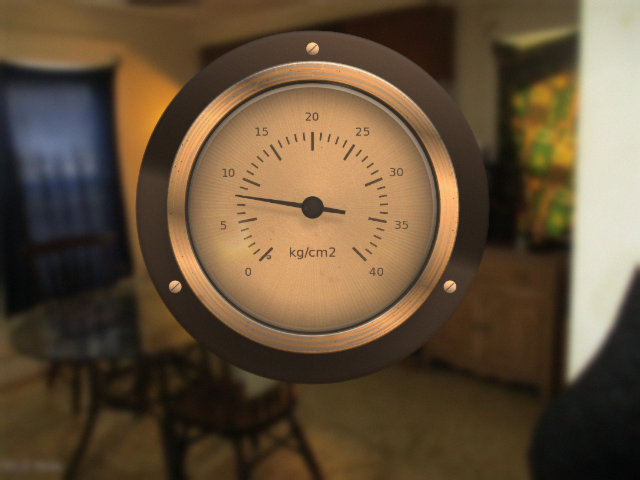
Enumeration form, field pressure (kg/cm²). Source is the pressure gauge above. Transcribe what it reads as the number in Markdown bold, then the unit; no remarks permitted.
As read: **8** kg/cm²
